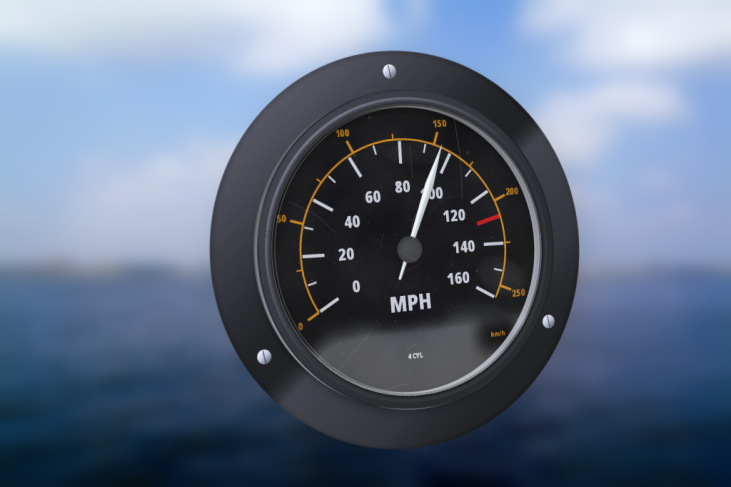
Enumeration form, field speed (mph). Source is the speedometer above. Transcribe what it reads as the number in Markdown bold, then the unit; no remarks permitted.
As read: **95** mph
